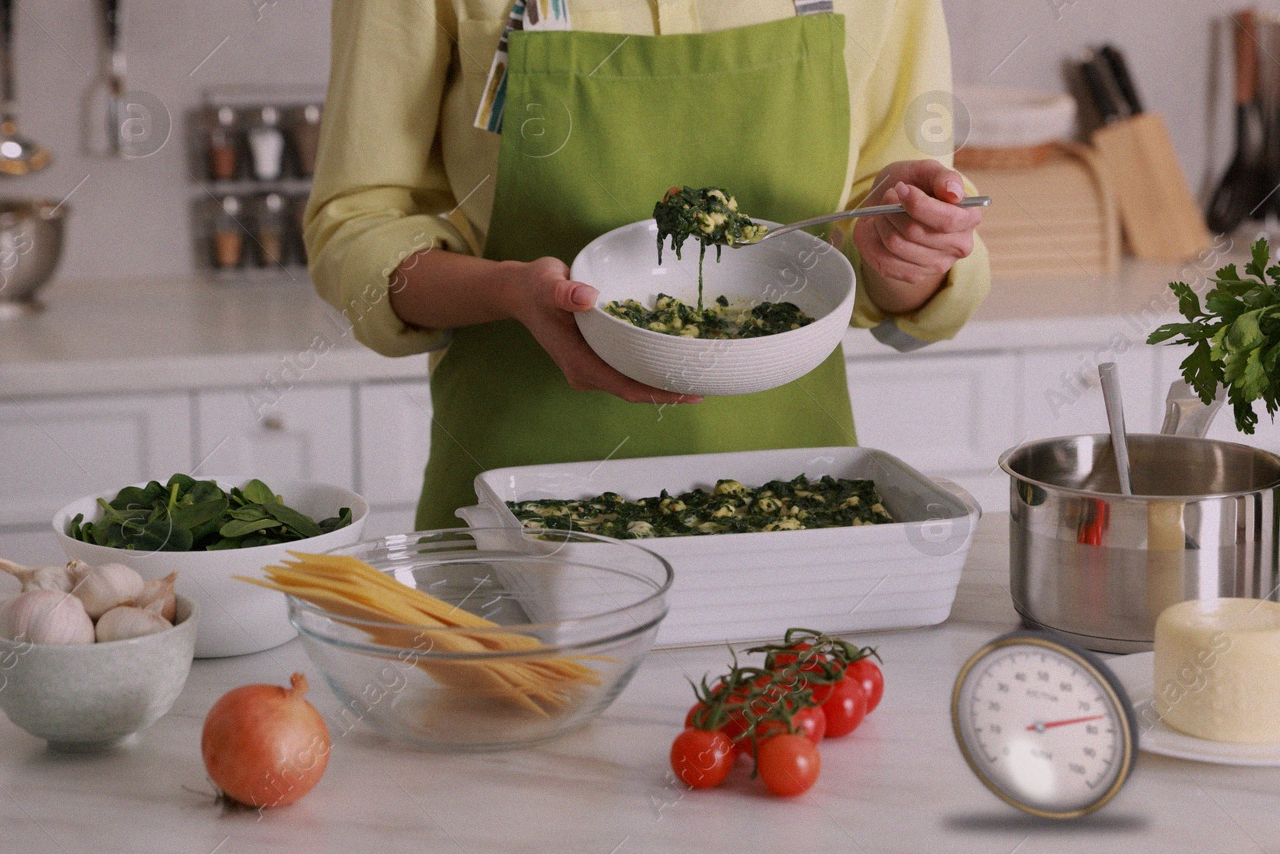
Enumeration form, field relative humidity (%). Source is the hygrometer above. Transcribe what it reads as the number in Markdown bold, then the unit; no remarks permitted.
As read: **75** %
